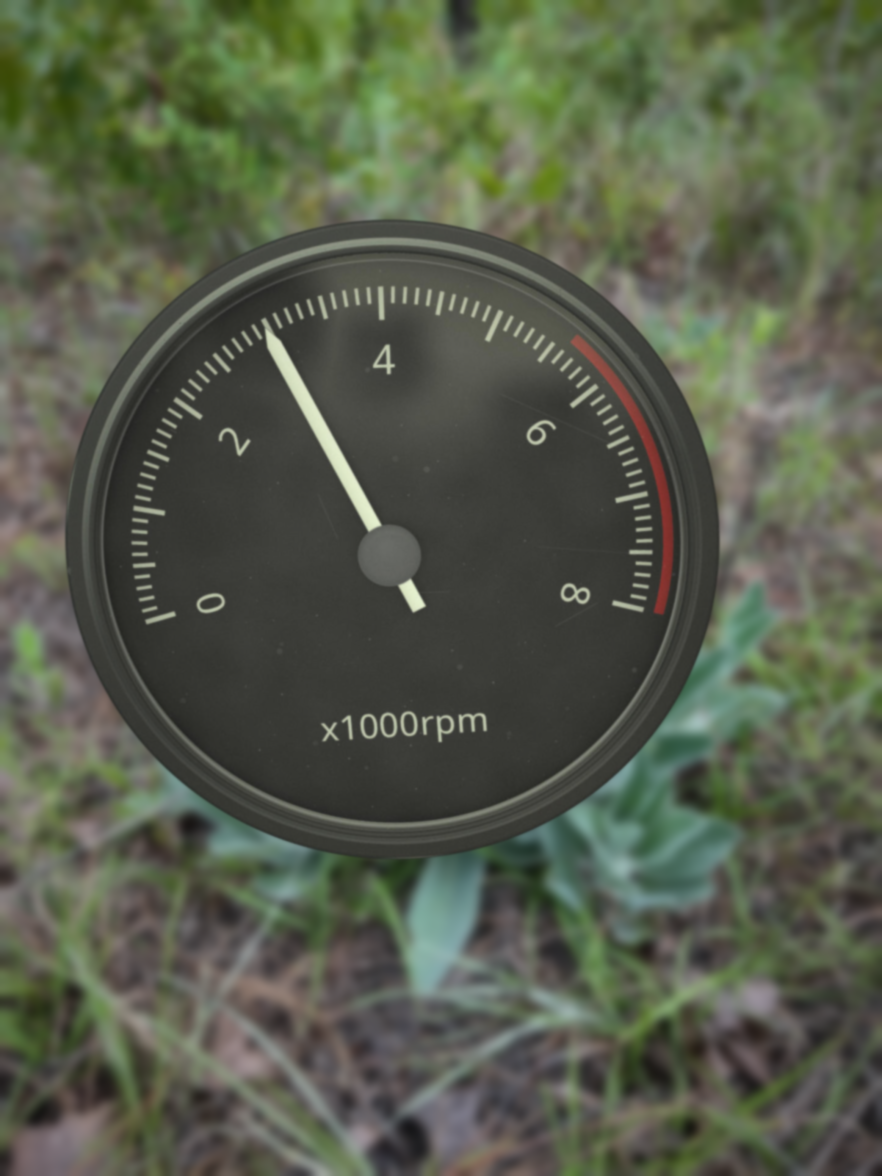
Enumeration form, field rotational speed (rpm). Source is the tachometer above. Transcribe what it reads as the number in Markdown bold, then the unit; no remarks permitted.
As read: **3000** rpm
